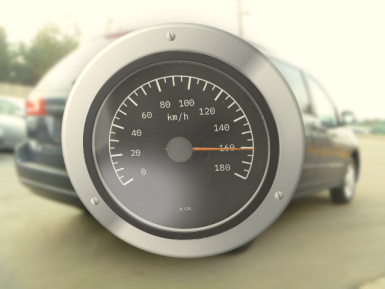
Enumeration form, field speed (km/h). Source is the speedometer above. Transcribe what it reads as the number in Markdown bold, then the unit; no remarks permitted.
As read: **160** km/h
